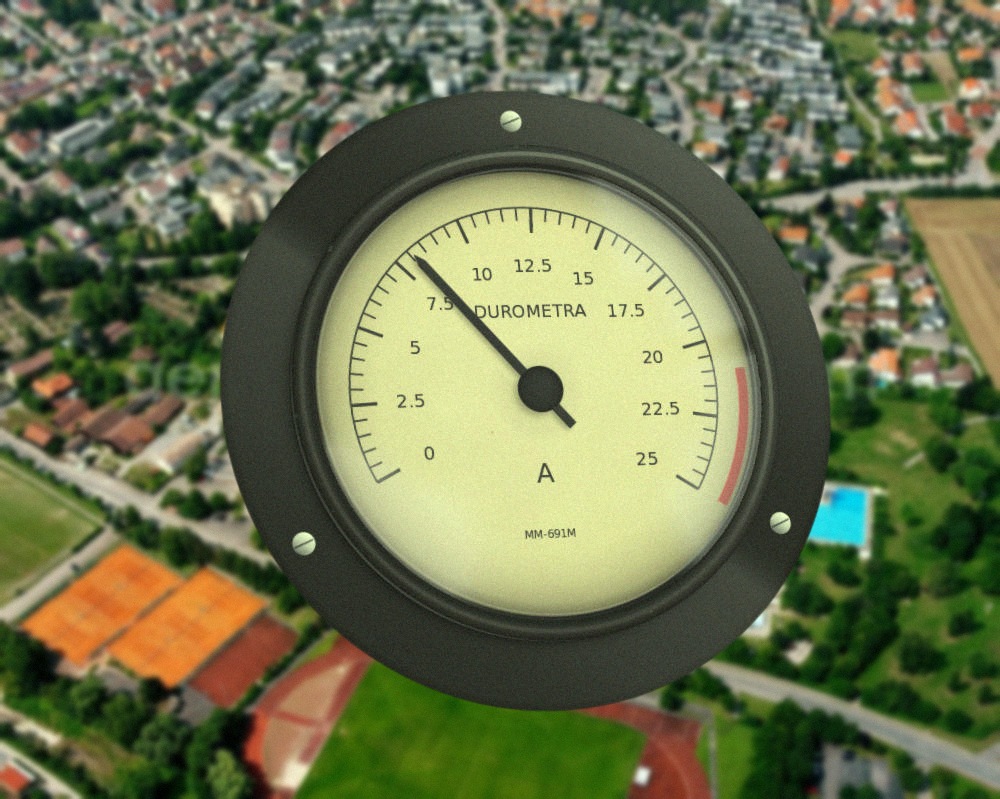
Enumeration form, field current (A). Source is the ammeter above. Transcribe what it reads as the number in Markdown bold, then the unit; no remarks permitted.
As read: **8** A
